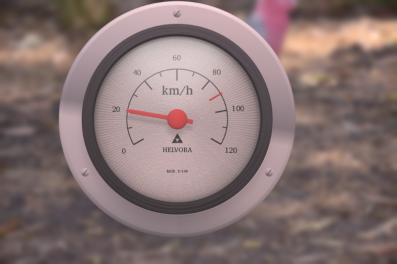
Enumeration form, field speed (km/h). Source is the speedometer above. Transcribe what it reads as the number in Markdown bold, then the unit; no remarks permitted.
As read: **20** km/h
